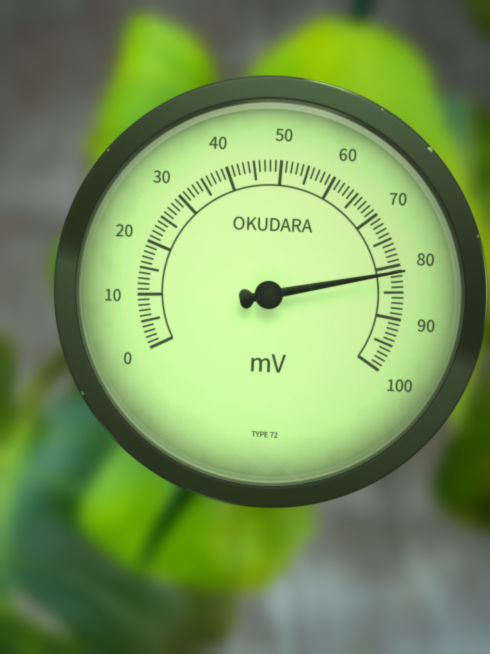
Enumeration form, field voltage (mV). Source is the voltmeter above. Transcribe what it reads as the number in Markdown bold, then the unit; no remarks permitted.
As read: **81** mV
